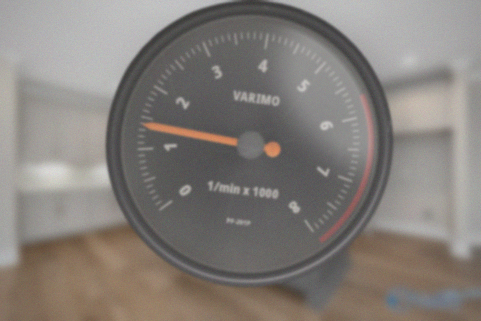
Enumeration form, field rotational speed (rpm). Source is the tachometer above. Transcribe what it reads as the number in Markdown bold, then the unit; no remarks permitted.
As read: **1400** rpm
